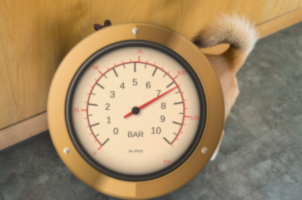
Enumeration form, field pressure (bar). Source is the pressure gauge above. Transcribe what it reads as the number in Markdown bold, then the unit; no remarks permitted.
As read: **7.25** bar
